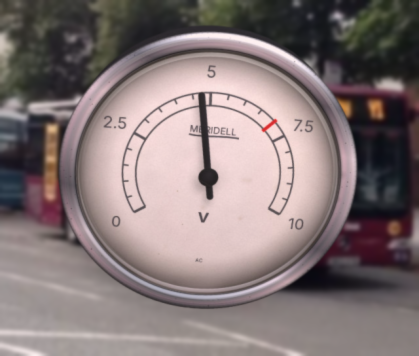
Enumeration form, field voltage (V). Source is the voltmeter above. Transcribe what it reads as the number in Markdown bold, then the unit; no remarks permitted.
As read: **4.75** V
